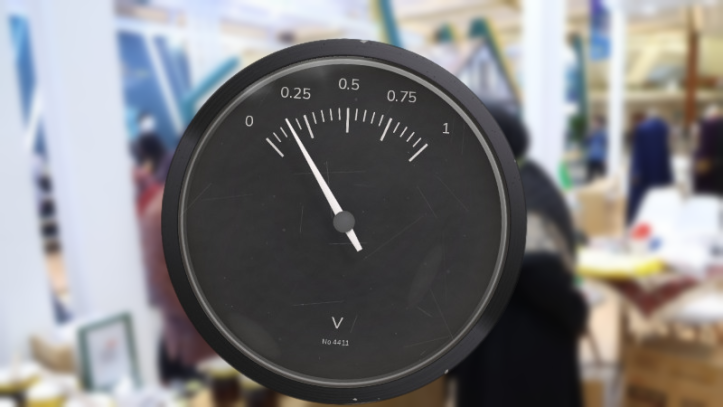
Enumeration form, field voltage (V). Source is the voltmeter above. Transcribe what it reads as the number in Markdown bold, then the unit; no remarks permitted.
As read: **0.15** V
